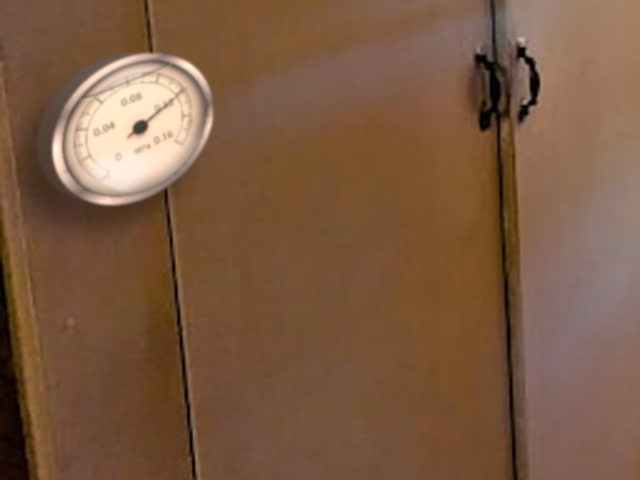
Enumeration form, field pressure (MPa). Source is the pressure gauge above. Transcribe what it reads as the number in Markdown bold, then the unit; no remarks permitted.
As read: **0.12** MPa
